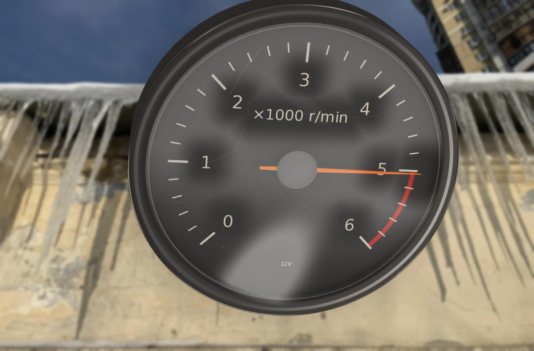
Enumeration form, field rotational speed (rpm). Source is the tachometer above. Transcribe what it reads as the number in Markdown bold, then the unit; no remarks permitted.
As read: **5000** rpm
